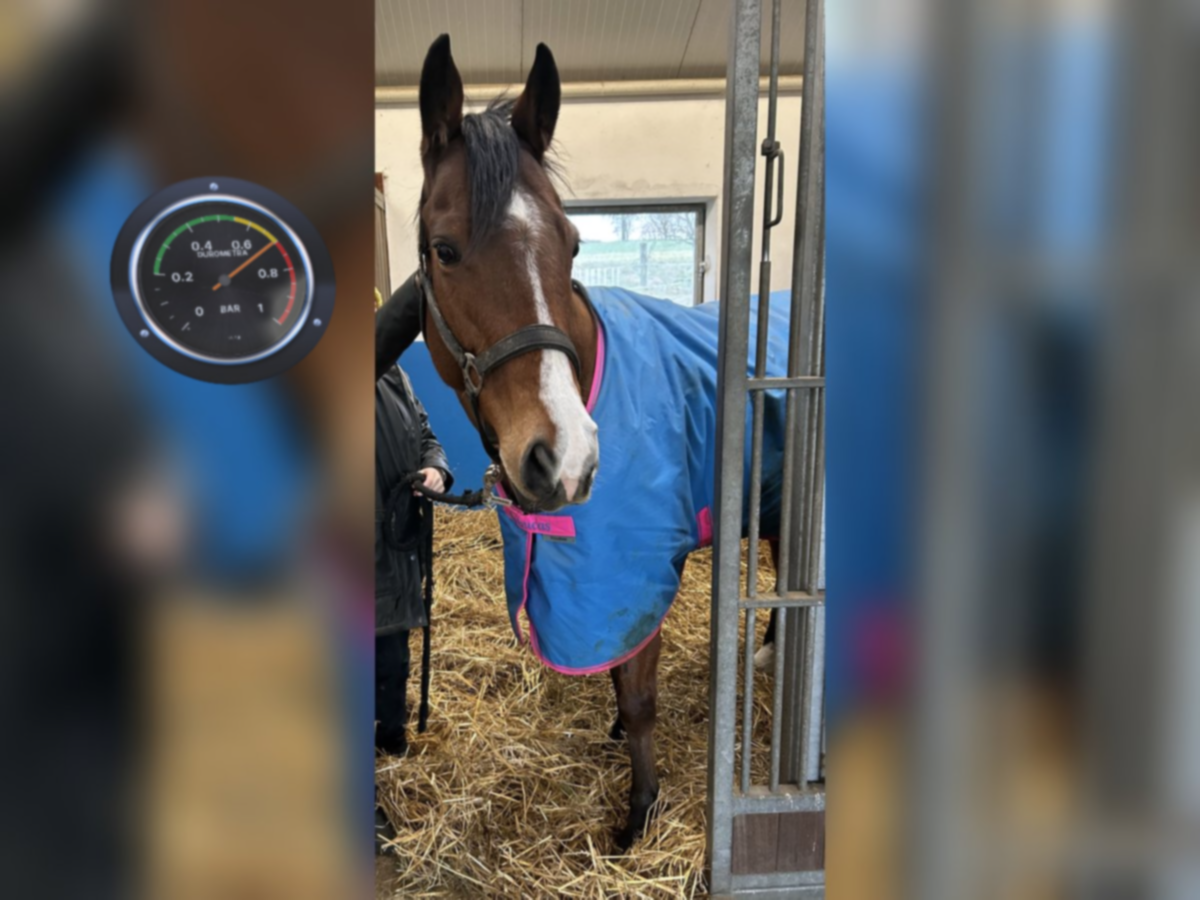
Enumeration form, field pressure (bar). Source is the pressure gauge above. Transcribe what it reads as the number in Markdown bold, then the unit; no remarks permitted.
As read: **0.7** bar
